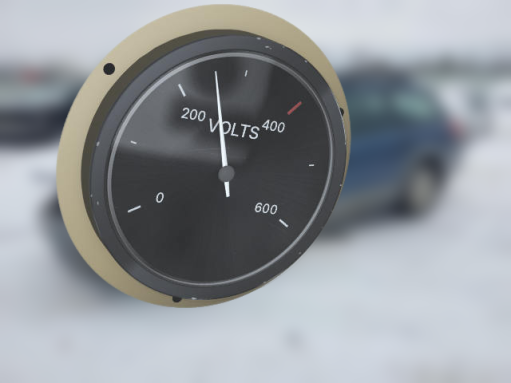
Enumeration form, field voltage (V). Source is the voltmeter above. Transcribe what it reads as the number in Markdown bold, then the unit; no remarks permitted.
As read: **250** V
